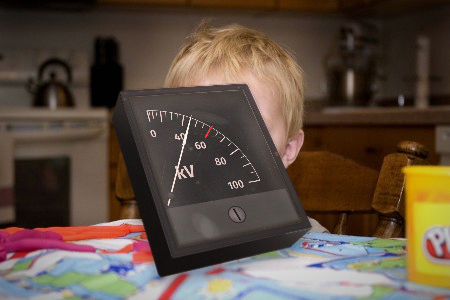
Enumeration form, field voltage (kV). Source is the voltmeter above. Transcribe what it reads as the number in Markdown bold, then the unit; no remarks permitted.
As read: **45** kV
